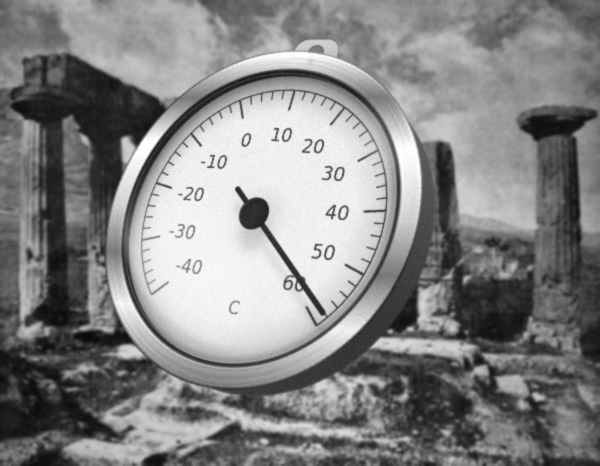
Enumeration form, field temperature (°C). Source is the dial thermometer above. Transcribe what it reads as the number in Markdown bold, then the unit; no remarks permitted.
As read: **58** °C
